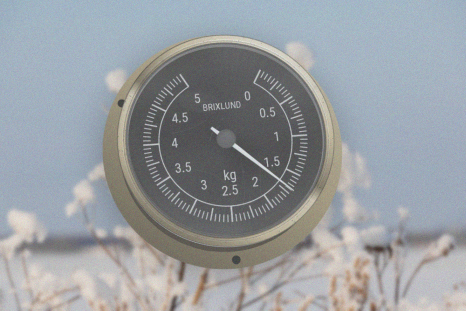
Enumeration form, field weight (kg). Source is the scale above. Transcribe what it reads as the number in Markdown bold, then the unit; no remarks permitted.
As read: **1.7** kg
